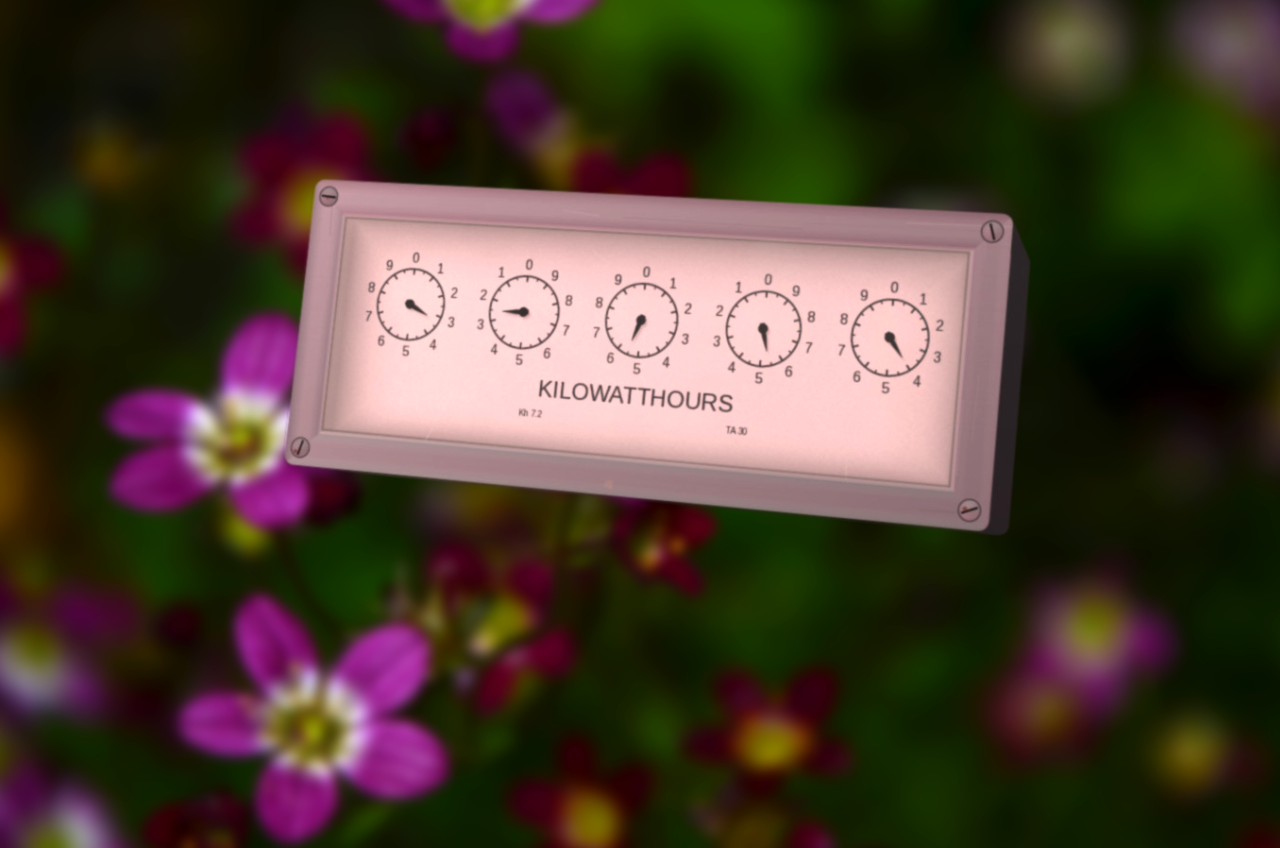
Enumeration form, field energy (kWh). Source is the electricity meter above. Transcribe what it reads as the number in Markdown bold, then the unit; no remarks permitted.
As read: **32554** kWh
